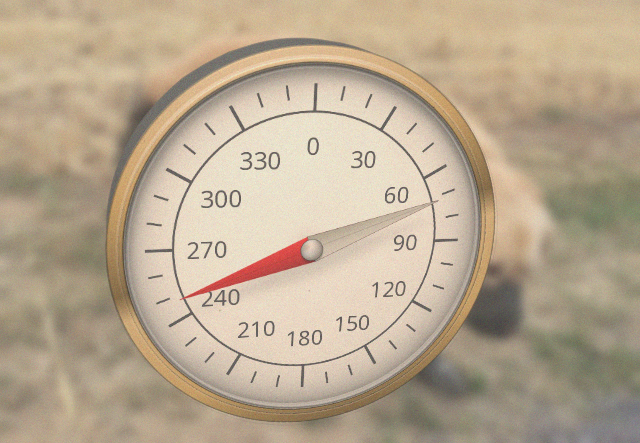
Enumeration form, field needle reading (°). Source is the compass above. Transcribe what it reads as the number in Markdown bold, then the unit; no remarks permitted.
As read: **250** °
